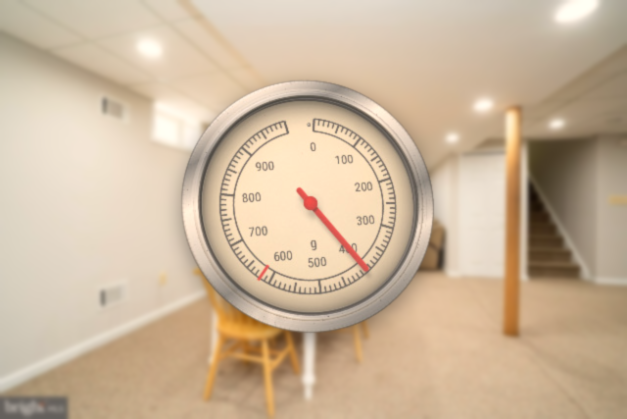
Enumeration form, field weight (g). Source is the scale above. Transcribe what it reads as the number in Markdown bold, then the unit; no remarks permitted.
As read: **400** g
